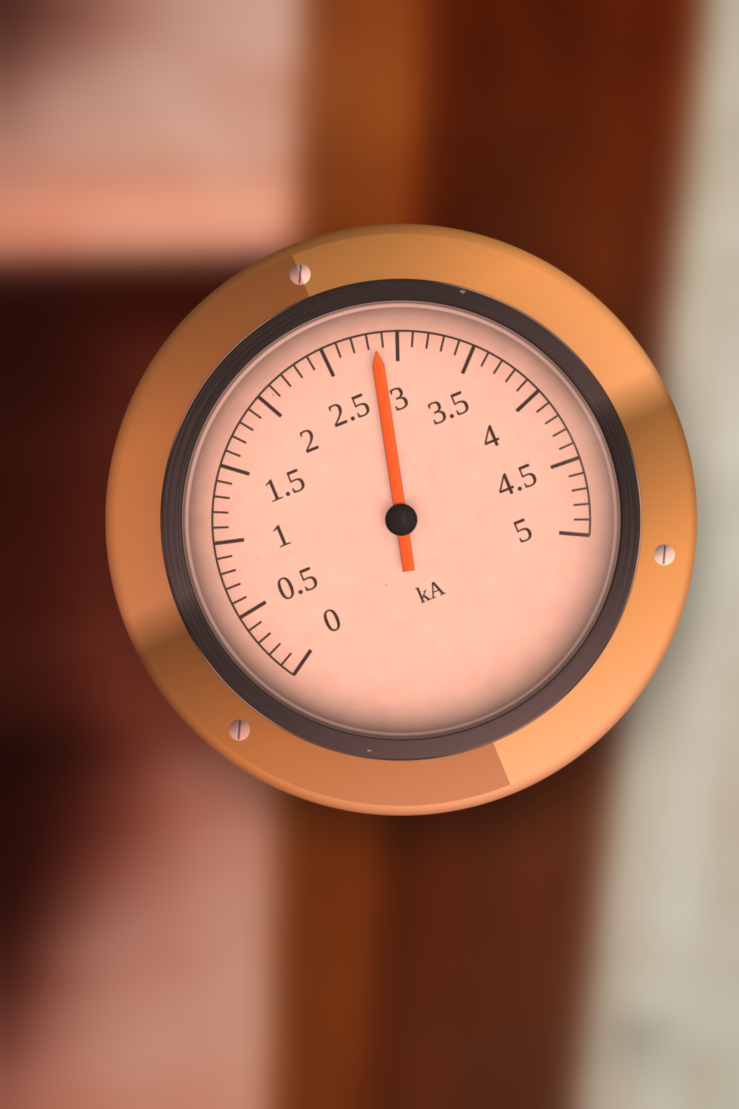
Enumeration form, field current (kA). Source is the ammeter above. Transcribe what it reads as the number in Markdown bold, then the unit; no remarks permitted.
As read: **2.85** kA
